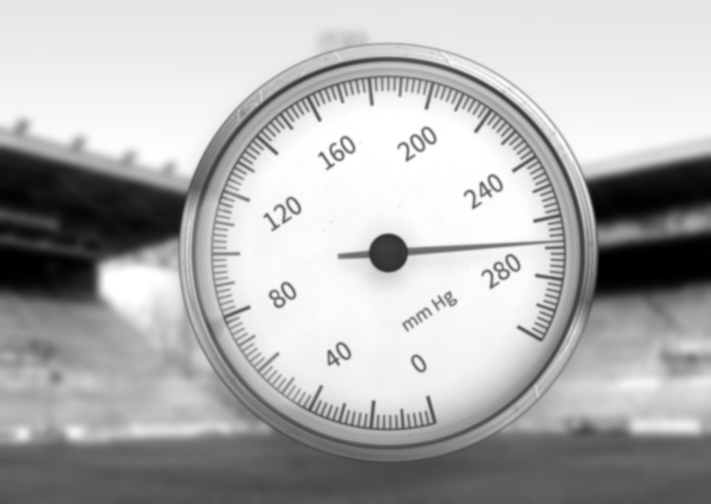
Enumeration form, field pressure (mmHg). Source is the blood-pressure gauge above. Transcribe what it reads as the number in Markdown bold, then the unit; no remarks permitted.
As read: **268** mmHg
